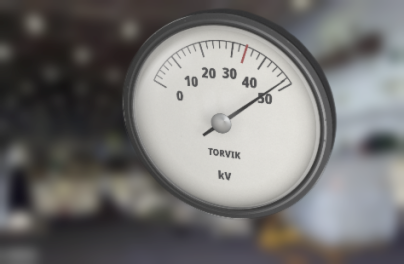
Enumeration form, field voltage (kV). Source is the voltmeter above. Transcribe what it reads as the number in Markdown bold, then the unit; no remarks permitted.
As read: **48** kV
